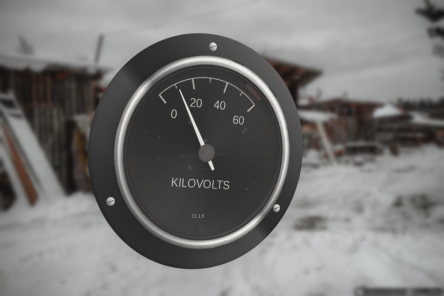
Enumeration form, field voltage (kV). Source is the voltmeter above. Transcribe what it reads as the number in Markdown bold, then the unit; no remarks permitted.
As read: **10** kV
